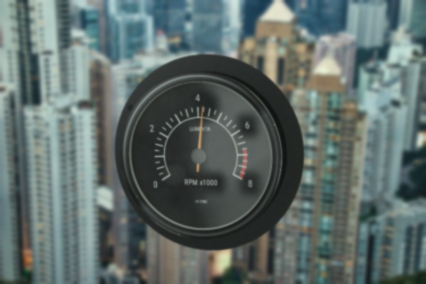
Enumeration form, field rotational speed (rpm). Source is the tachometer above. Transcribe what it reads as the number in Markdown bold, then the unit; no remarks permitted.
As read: **4250** rpm
